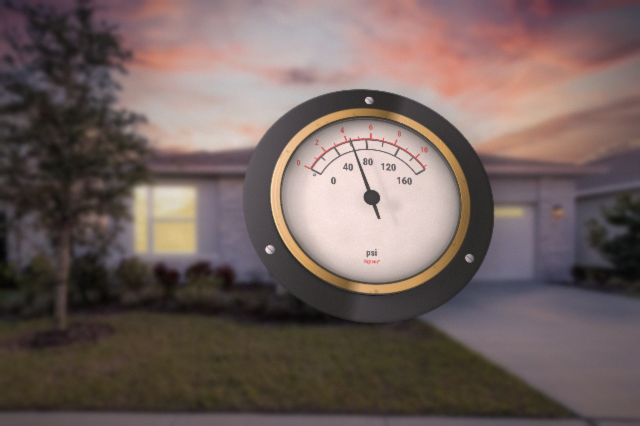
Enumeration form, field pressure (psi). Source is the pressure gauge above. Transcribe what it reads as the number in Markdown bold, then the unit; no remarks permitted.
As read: **60** psi
